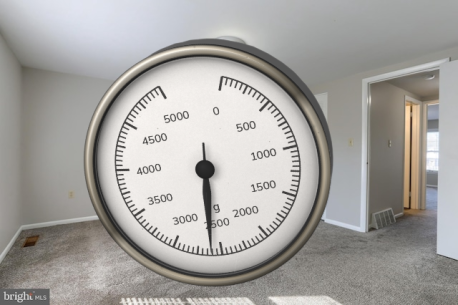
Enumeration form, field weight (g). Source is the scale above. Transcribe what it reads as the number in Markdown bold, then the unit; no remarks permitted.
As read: **2600** g
